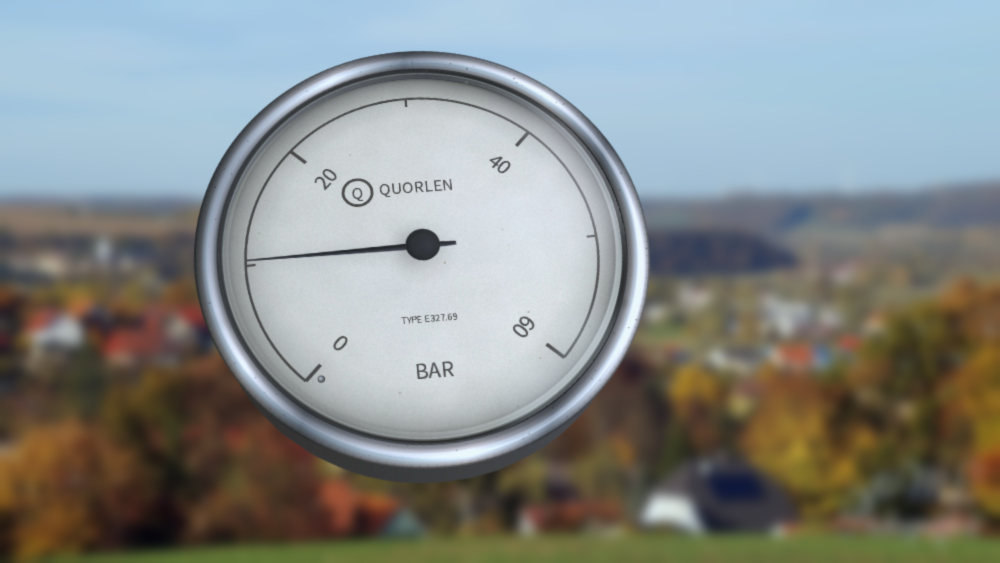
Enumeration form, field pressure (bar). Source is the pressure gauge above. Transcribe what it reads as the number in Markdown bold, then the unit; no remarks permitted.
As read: **10** bar
